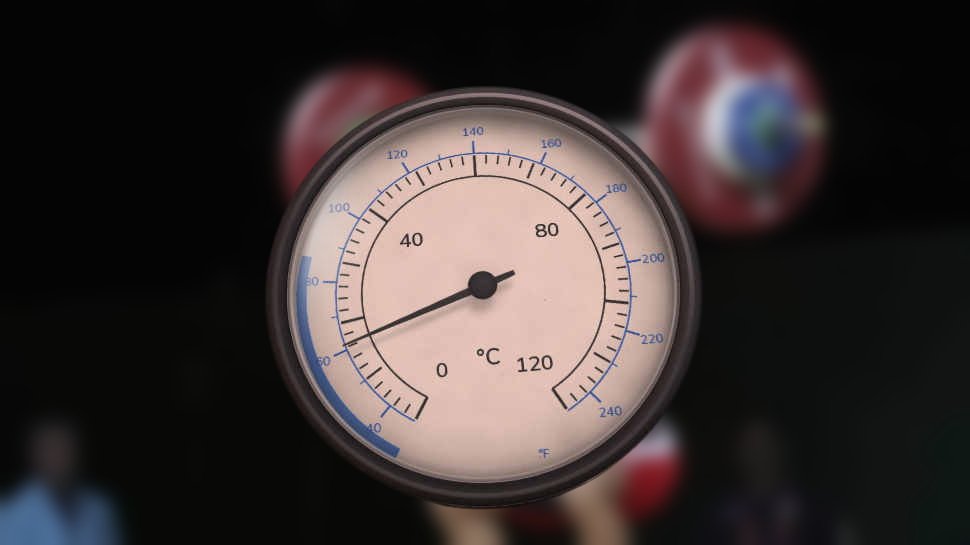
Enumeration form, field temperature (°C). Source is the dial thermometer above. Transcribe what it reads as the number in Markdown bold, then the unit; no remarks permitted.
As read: **16** °C
